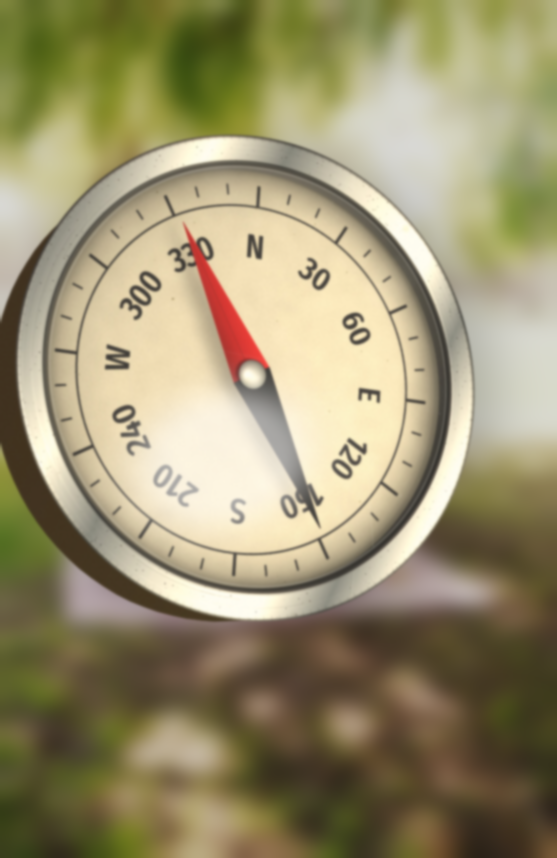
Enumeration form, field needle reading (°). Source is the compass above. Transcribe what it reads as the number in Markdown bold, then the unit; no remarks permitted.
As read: **330** °
